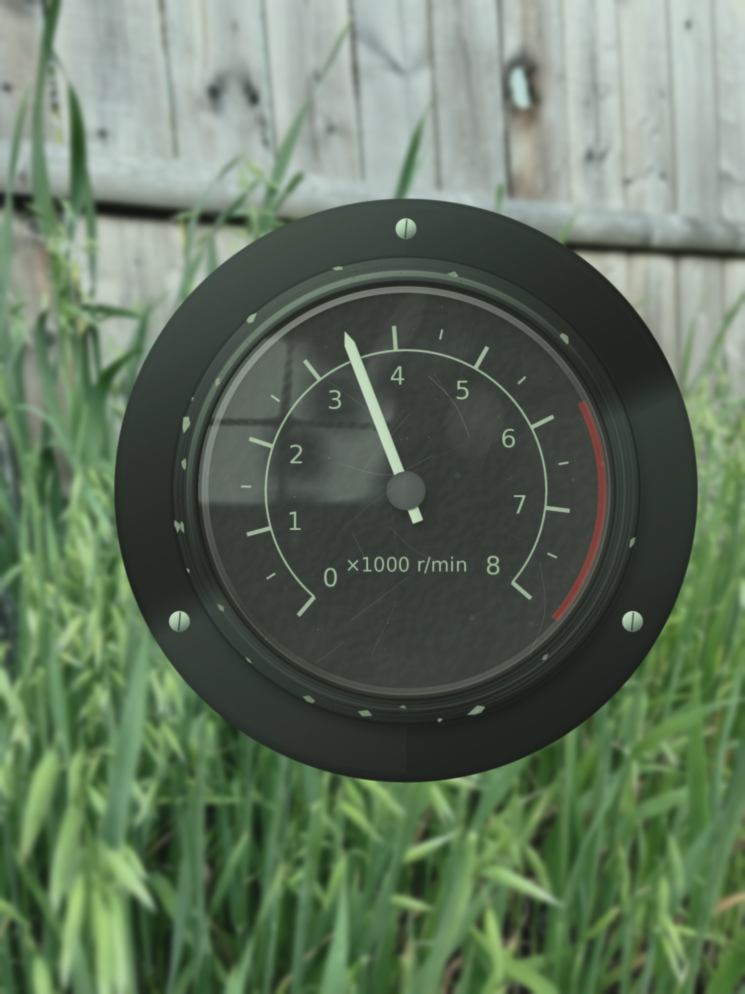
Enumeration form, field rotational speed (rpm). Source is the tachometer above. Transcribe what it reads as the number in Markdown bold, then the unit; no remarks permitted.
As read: **3500** rpm
